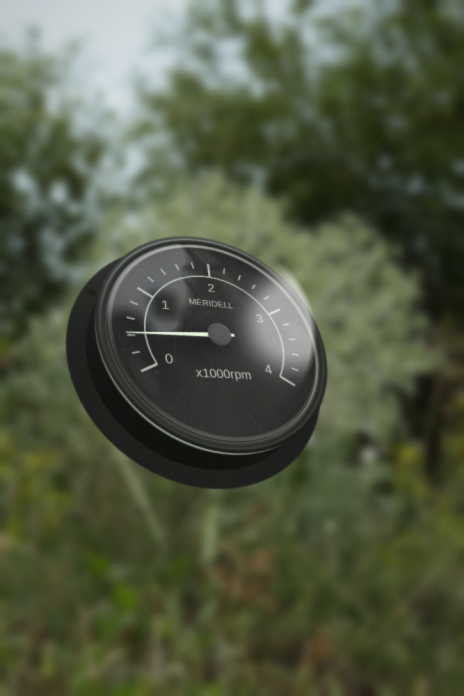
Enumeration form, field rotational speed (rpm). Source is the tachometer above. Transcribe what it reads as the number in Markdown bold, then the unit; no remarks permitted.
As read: **400** rpm
